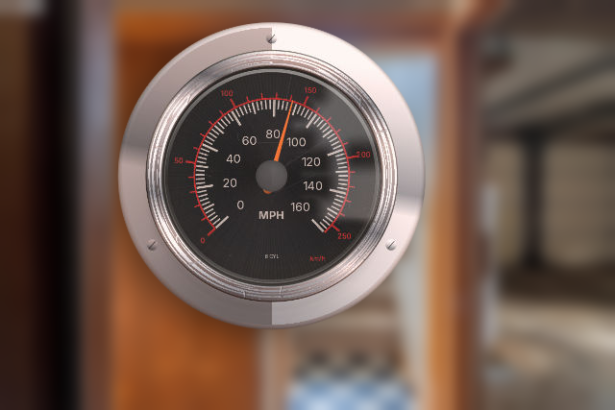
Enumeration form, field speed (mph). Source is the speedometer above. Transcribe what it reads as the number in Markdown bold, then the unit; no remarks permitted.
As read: **88** mph
